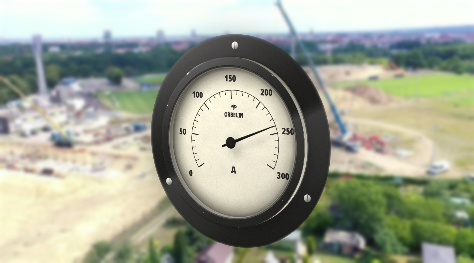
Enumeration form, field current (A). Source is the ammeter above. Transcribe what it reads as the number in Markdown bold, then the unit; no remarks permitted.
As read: **240** A
